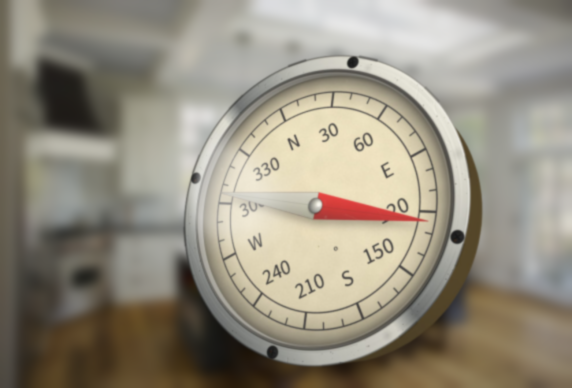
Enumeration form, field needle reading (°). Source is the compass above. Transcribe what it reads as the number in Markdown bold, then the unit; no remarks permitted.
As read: **125** °
